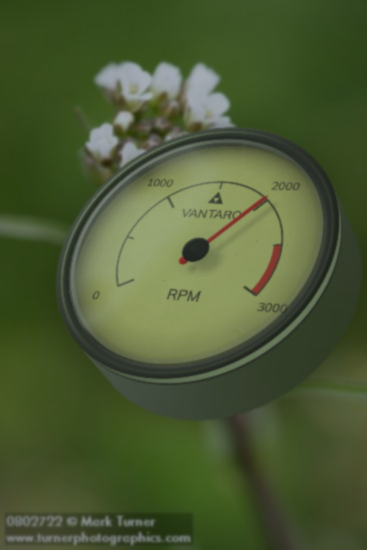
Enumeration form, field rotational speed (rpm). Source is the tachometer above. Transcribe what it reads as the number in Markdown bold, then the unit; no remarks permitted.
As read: **2000** rpm
